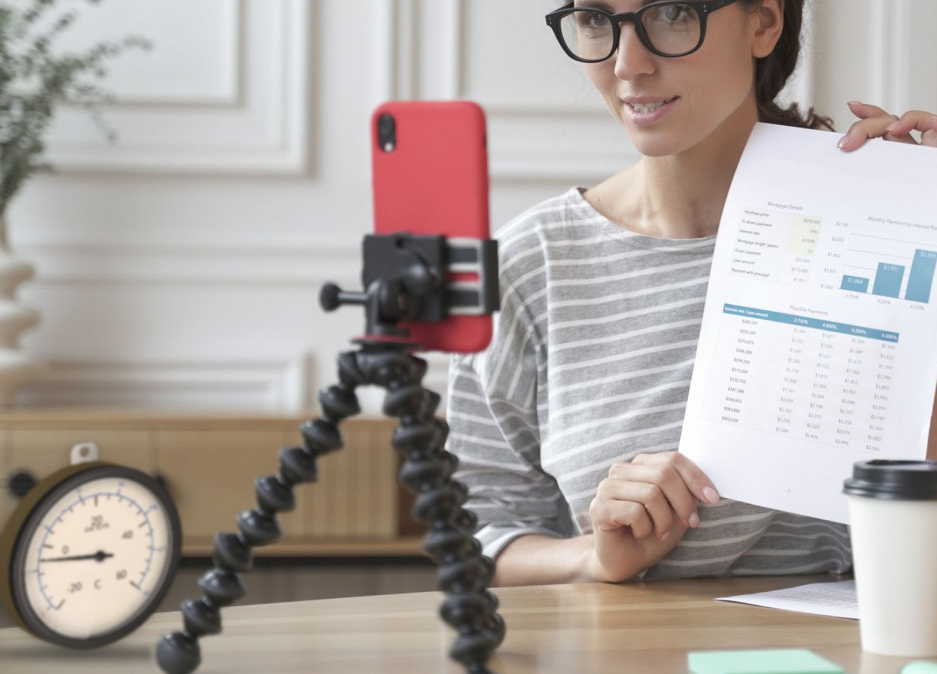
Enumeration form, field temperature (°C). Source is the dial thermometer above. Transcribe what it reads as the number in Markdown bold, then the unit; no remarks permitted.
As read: **-4** °C
